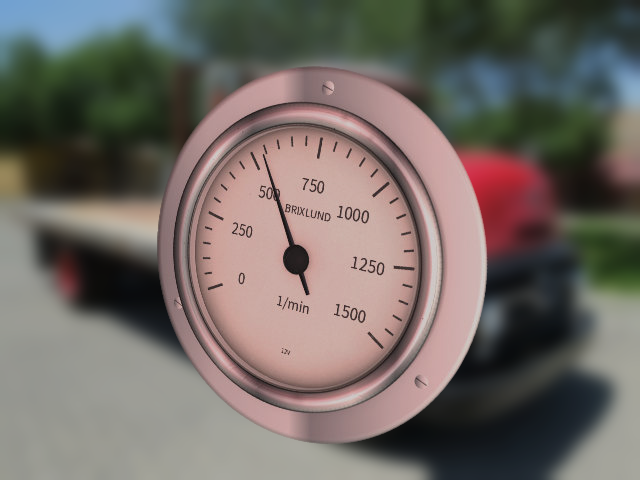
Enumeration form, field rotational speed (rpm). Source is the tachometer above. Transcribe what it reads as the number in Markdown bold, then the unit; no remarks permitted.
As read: **550** rpm
